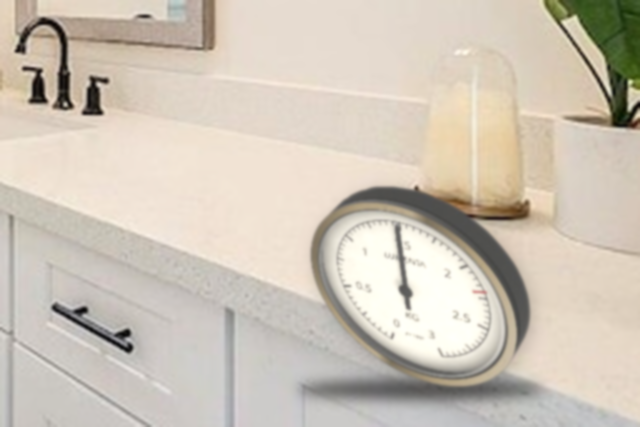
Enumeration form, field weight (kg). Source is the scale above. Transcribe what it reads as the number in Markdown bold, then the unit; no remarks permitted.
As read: **1.5** kg
